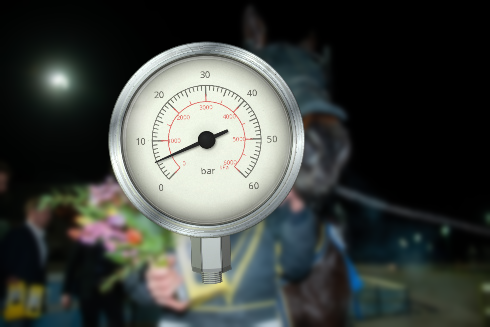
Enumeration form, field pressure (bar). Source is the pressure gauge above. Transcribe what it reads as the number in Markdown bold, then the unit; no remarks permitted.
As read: **5** bar
